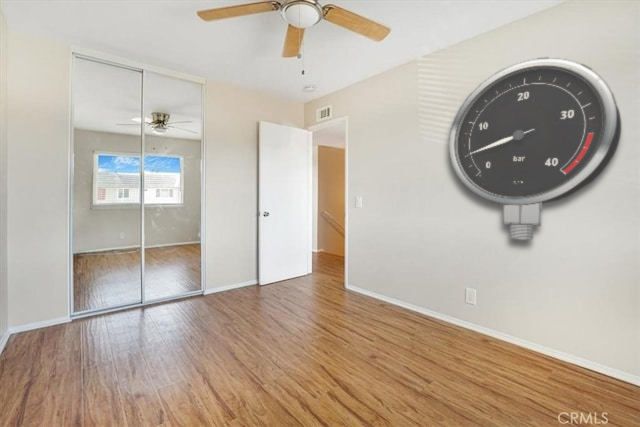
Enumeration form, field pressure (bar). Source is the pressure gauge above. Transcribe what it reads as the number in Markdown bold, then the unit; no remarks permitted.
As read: **4** bar
